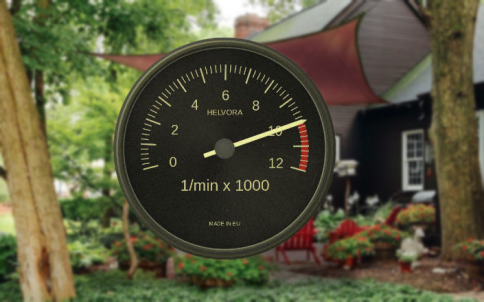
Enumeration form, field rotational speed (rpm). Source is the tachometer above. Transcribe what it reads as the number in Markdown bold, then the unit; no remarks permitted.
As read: **10000** rpm
